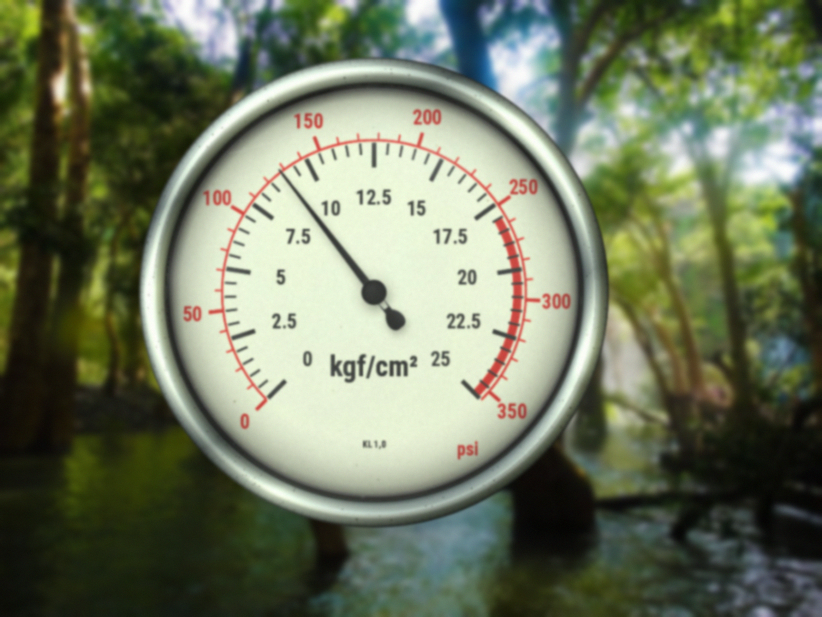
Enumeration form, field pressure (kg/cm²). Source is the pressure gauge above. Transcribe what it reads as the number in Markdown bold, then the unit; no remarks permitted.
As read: **9** kg/cm²
